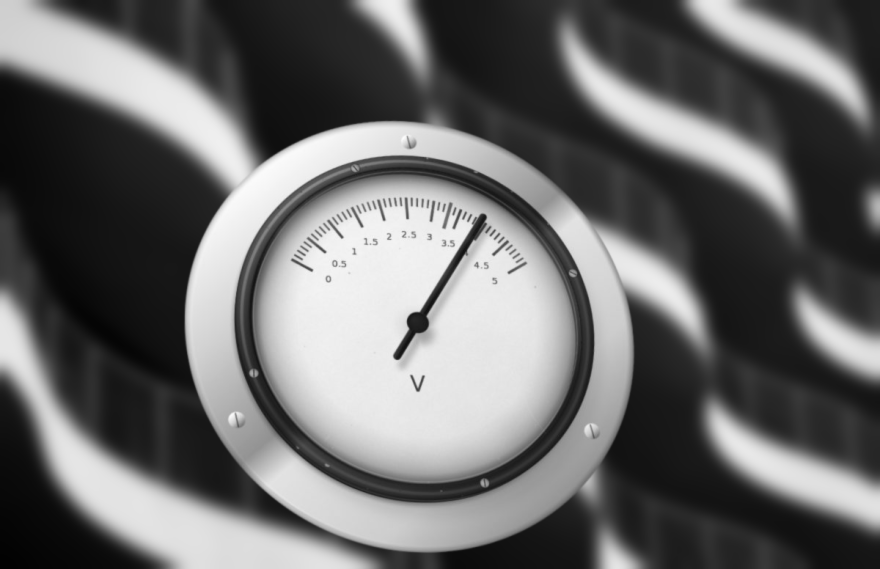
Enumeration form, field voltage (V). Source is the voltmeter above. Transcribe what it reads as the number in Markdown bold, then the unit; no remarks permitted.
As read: **3.9** V
